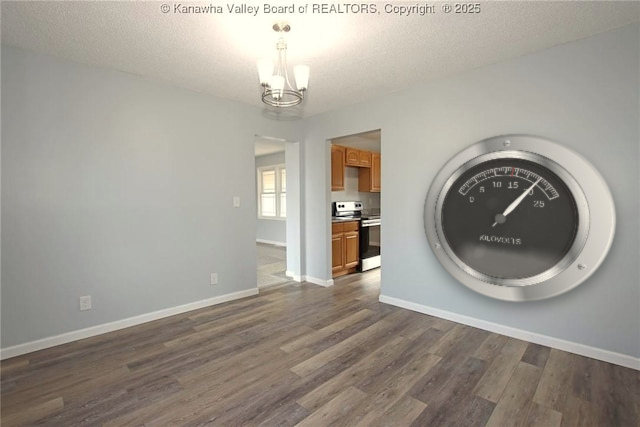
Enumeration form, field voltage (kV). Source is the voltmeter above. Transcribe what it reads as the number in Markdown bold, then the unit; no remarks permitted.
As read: **20** kV
